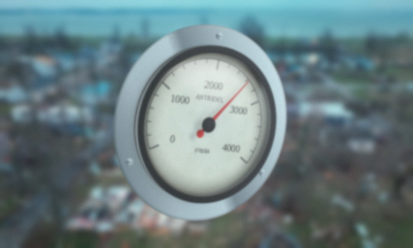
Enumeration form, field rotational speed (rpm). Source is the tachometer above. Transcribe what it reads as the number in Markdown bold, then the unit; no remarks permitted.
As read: **2600** rpm
